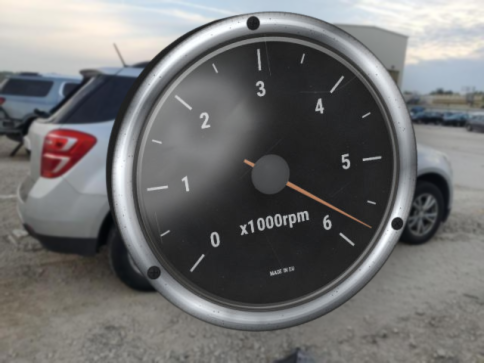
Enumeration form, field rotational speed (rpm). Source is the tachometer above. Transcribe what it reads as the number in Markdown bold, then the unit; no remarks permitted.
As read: **5750** rpm
